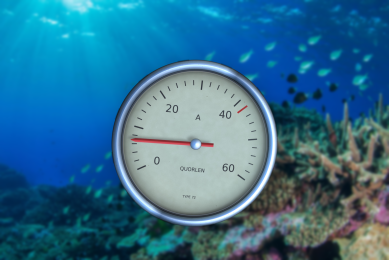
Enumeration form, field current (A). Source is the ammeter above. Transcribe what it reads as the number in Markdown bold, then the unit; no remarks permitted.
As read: **7** A
